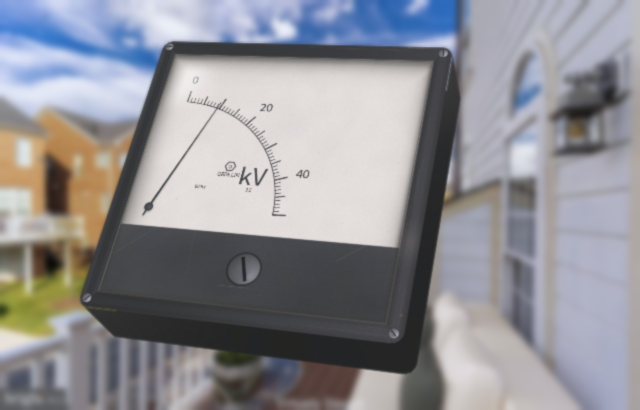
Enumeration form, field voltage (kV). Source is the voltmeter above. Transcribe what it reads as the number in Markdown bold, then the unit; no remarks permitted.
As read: **10** kV
